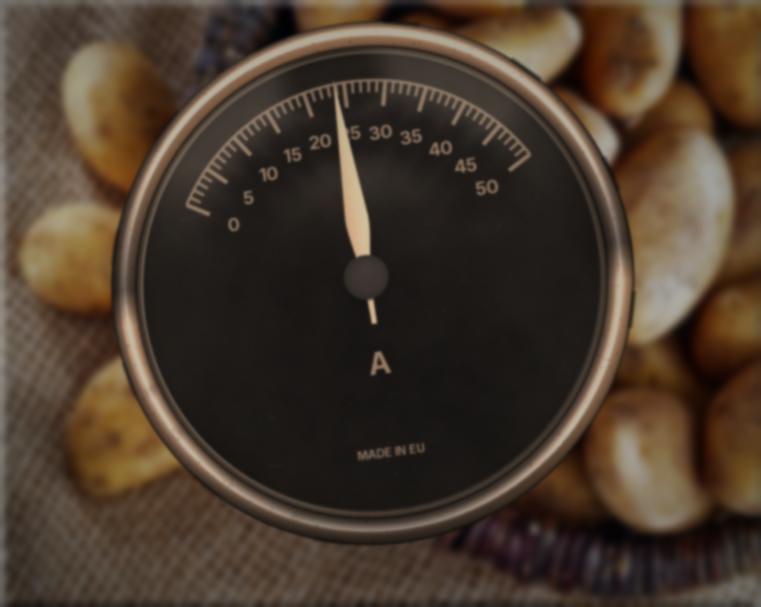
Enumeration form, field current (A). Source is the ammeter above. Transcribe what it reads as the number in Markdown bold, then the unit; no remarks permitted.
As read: **24** A
